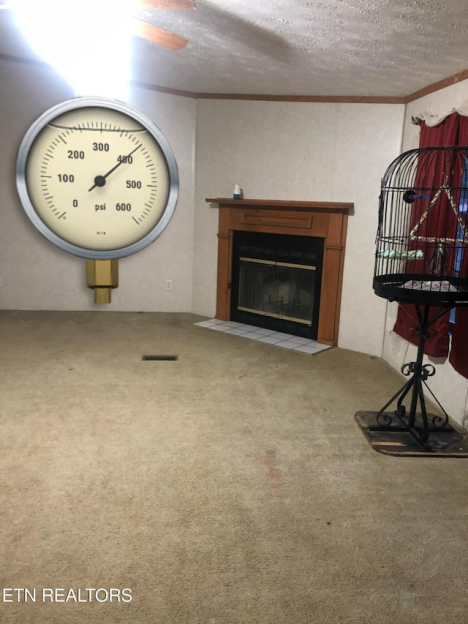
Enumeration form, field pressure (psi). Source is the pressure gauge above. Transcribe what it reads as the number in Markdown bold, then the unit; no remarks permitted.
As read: **400** psi
